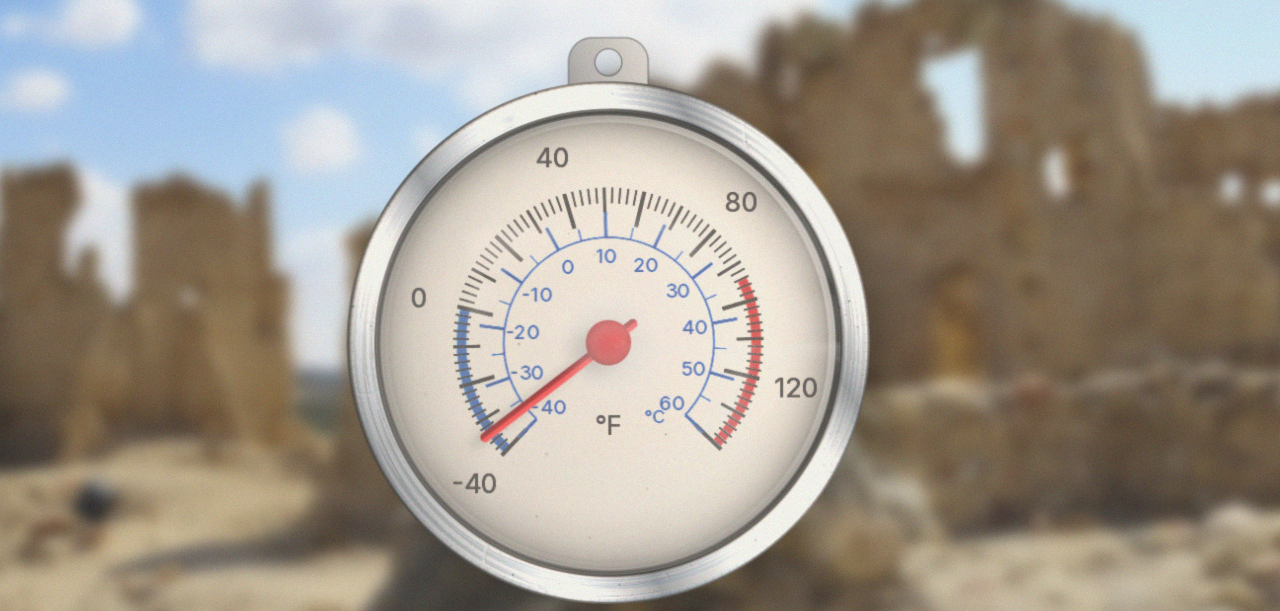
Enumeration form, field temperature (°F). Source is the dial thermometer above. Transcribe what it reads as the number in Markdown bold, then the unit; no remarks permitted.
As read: **-34** °F
